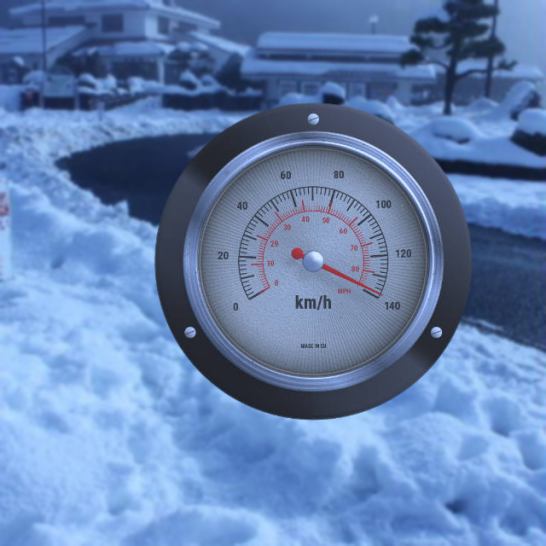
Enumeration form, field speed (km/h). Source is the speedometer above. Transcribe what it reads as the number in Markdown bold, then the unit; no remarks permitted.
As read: **138** km/h
